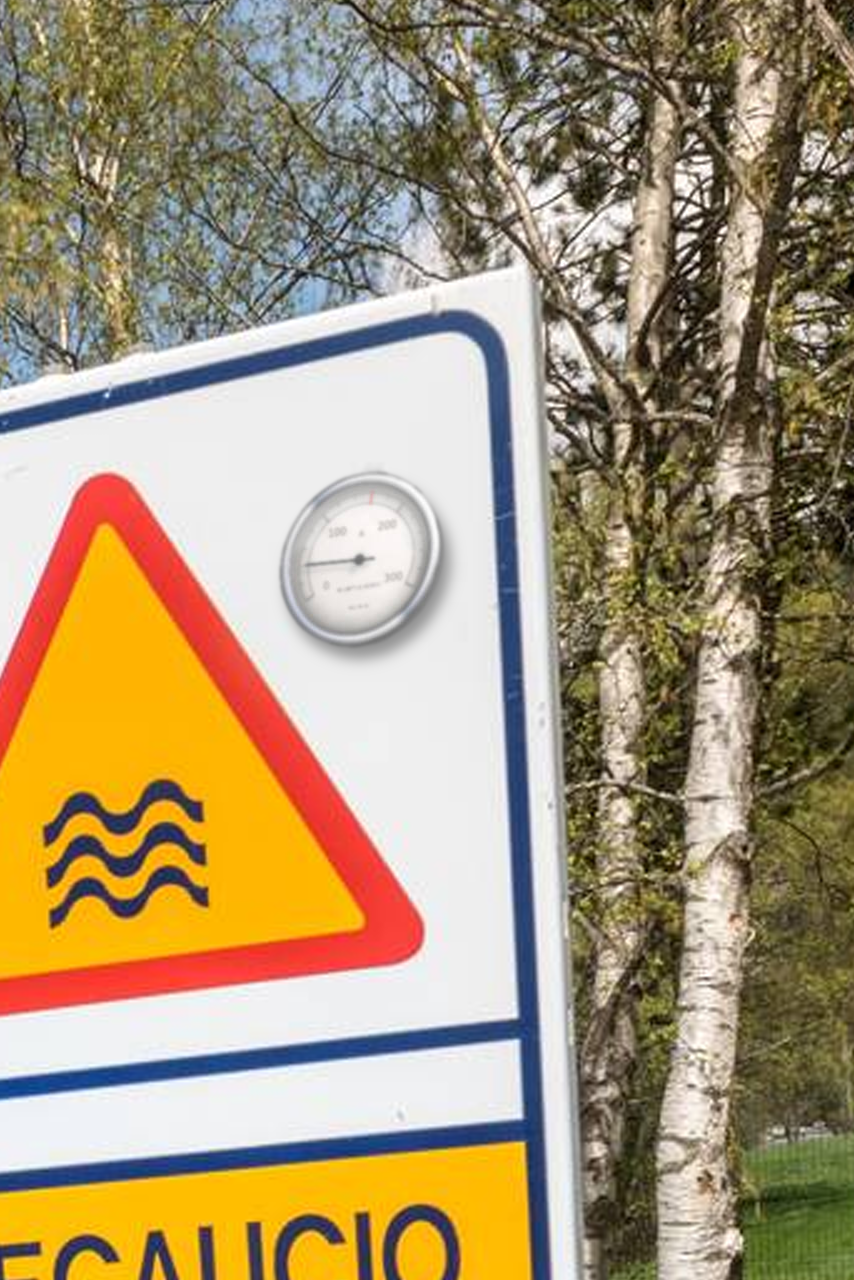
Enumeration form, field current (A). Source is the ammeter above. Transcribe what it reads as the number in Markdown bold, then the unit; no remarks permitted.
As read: **40** A
